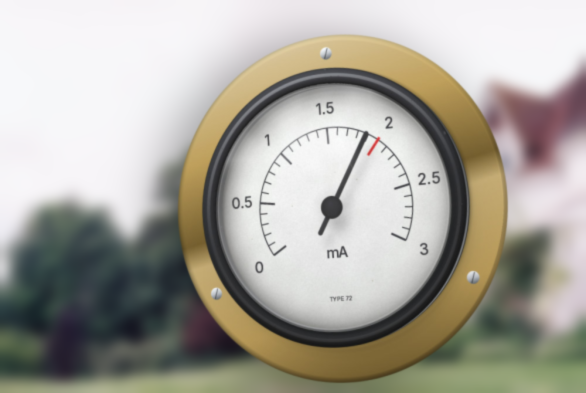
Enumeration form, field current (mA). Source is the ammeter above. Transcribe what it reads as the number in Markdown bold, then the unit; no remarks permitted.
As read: **1.9** mA
